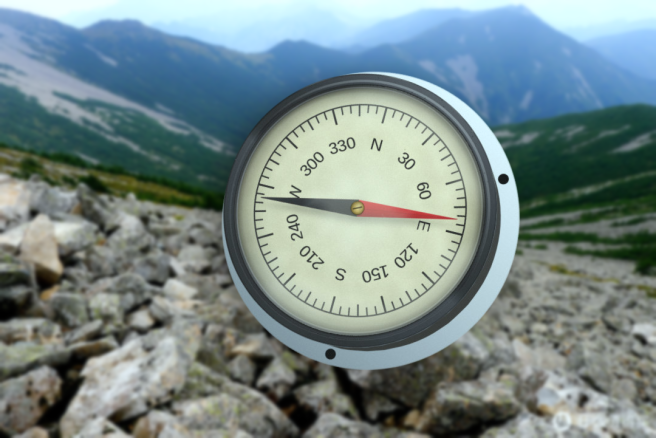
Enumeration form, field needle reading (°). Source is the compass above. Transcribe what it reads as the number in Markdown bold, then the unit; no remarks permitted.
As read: **82.5** °
